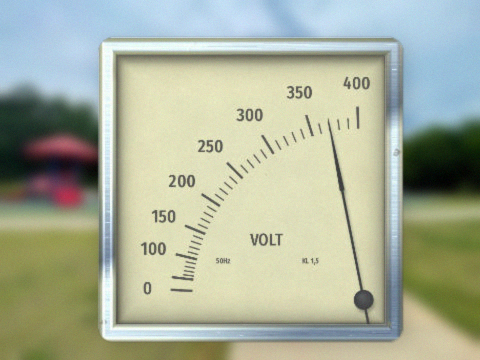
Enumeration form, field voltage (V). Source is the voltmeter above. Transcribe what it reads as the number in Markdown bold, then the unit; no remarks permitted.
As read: **370** V
